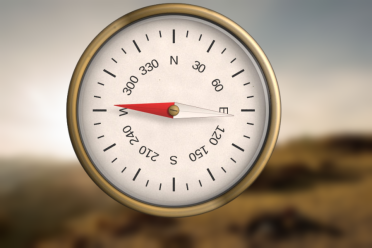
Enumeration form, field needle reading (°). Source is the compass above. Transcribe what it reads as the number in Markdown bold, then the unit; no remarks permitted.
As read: **275** °
